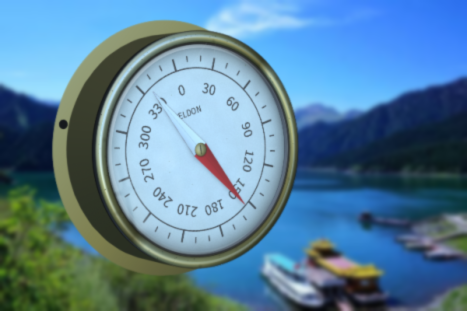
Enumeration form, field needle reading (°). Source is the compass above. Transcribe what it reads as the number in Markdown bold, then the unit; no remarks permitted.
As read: **155** °
